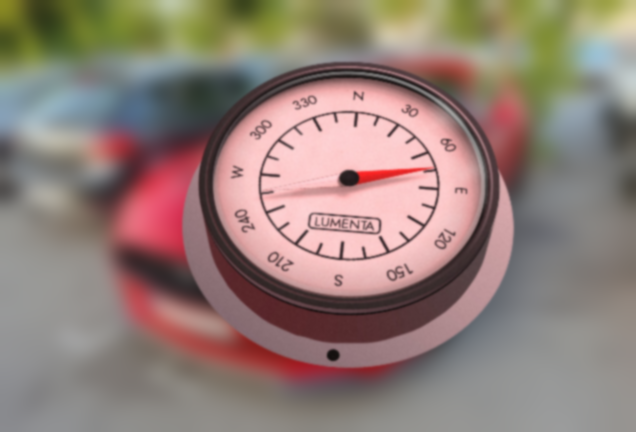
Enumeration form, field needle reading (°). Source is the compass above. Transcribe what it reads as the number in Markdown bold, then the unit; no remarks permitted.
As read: **75** °
